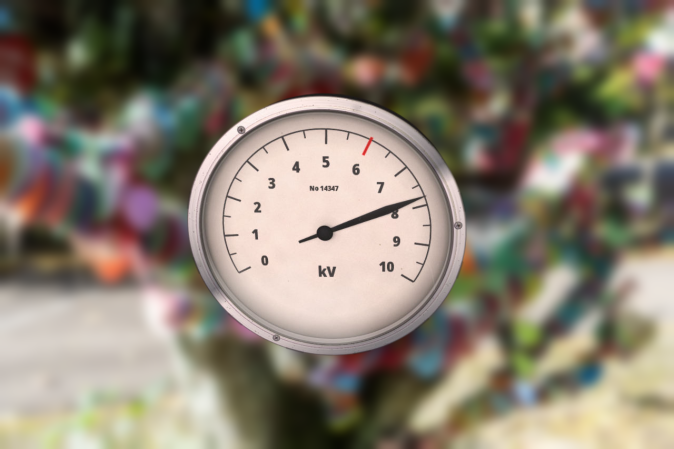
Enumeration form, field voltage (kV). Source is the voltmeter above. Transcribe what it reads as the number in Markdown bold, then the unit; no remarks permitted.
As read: **7.75** kV
